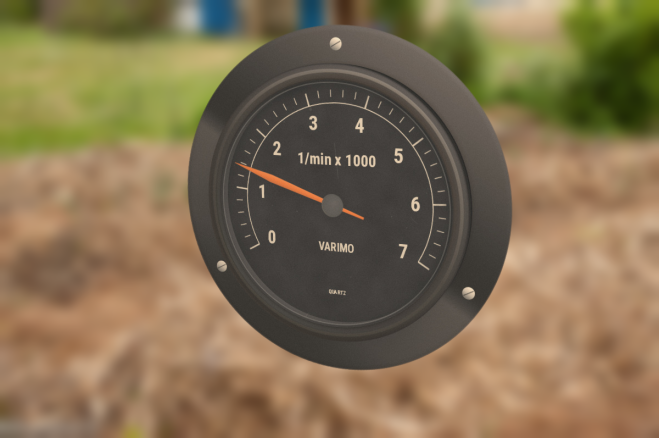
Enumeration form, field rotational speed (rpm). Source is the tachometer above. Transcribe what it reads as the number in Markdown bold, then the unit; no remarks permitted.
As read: **1400** rpm
